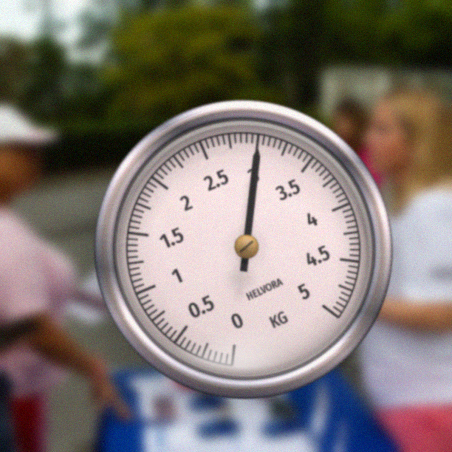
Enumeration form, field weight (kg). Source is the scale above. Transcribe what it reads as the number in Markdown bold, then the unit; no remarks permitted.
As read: **3** kg
